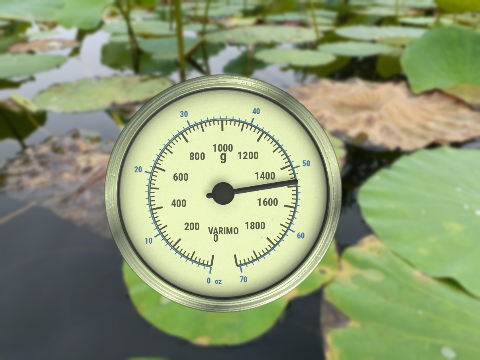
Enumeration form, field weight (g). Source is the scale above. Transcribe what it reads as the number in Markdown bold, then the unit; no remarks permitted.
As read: **1480** g
